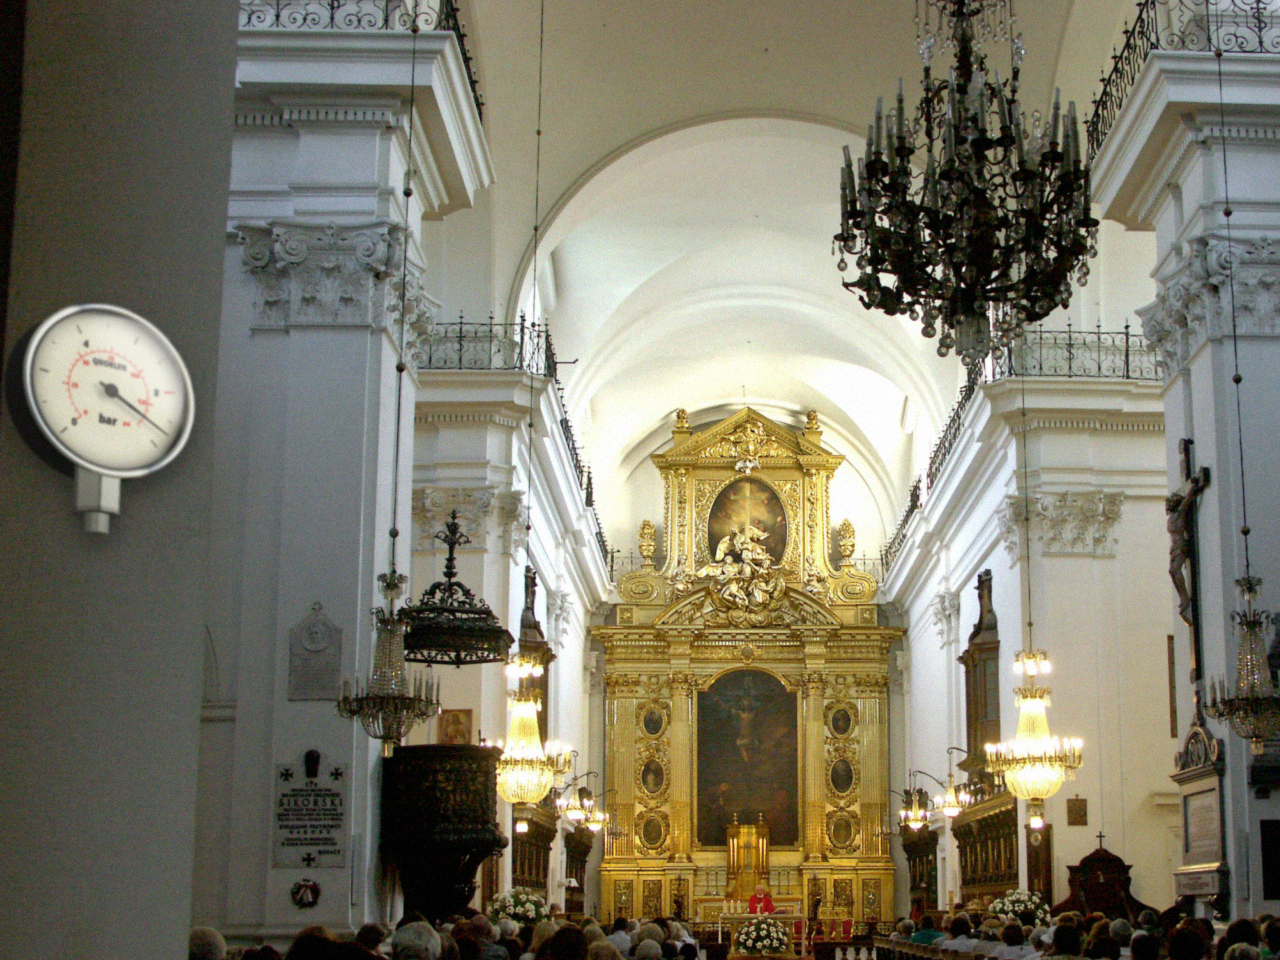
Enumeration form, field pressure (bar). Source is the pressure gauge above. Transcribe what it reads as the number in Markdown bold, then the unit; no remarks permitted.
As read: **9.5** bar
